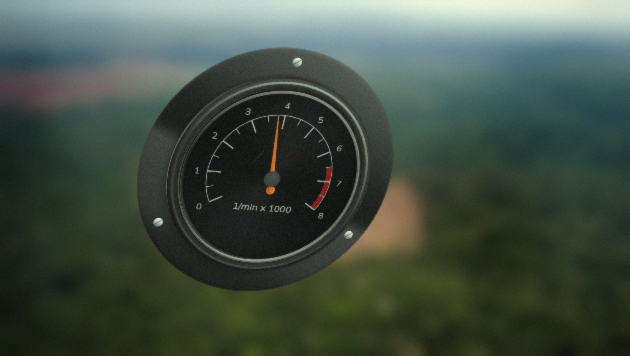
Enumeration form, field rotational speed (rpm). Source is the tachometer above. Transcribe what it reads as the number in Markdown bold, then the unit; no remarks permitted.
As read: **3750** rpm
